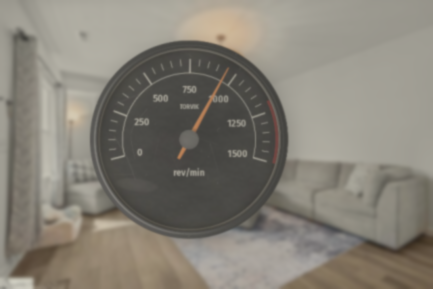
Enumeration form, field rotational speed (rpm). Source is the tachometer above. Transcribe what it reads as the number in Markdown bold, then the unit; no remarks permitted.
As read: **950** rpm
